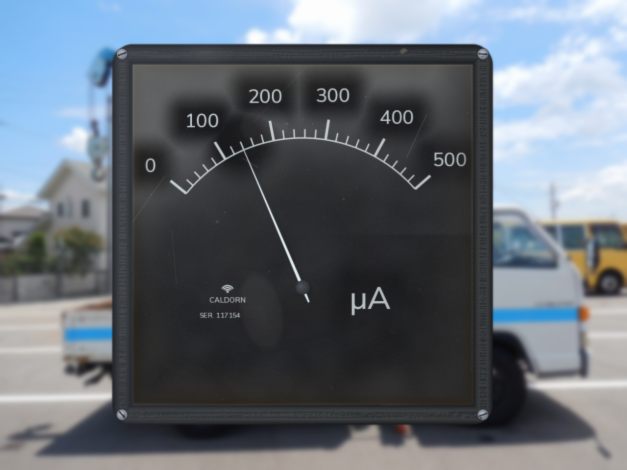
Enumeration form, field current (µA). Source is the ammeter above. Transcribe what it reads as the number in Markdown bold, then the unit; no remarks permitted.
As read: **140** µA
